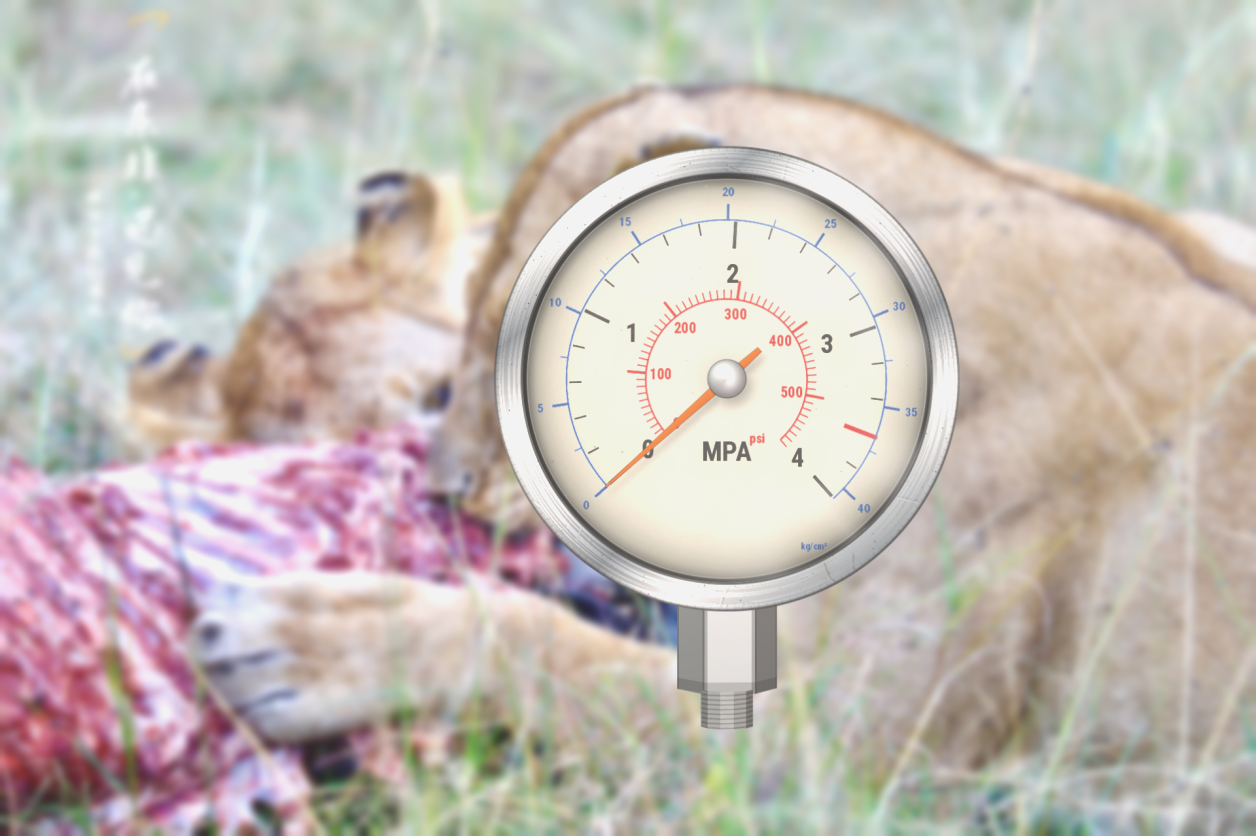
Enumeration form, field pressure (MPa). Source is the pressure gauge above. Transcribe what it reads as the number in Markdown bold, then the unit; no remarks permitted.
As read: **0** MPa
